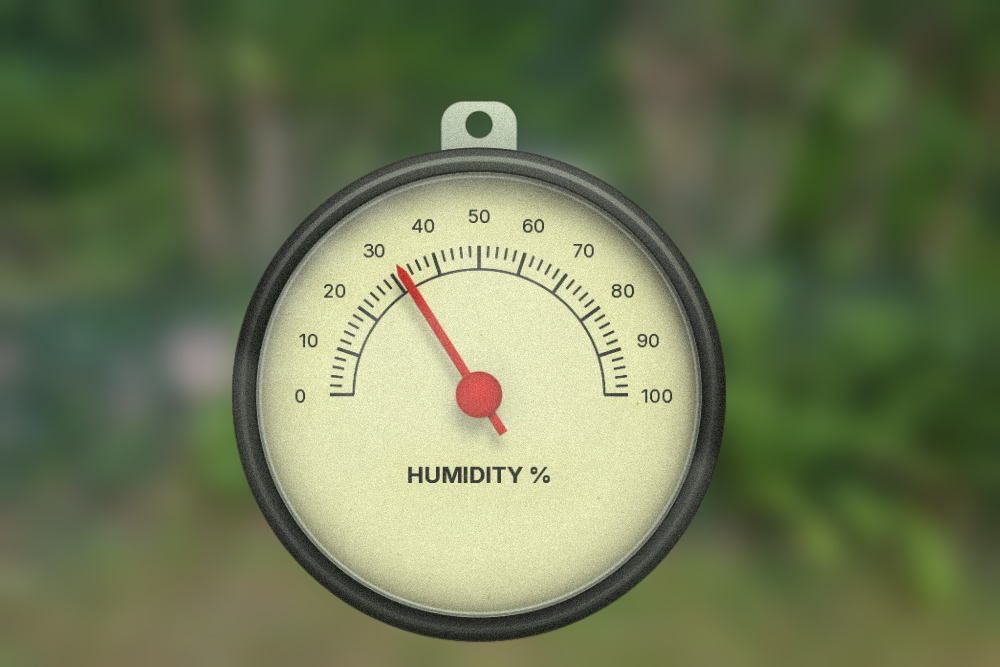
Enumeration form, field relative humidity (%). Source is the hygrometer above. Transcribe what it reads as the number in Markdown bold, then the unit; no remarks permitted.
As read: **32** %
